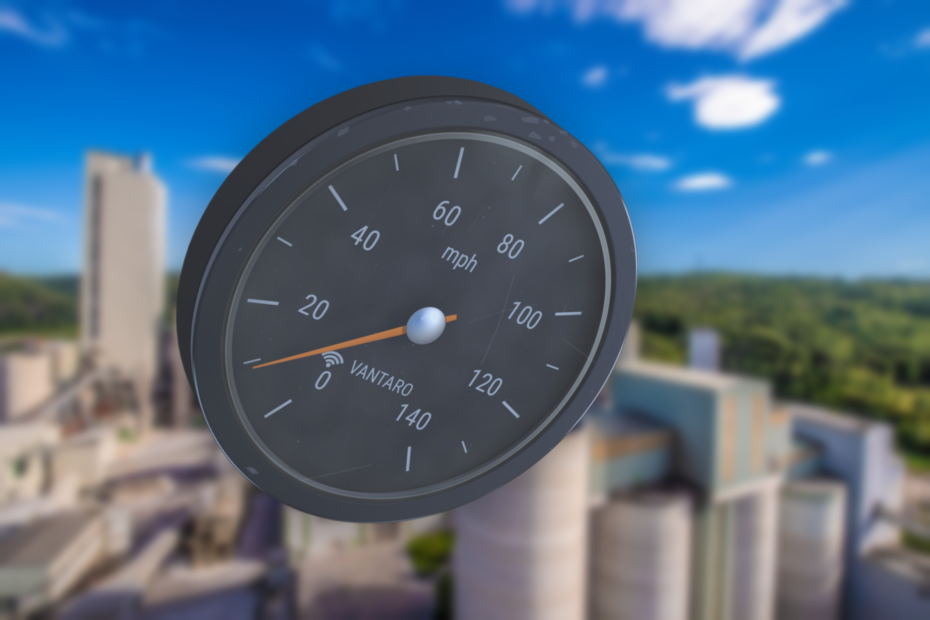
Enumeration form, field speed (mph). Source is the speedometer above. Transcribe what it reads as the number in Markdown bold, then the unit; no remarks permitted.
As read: **10** mph
